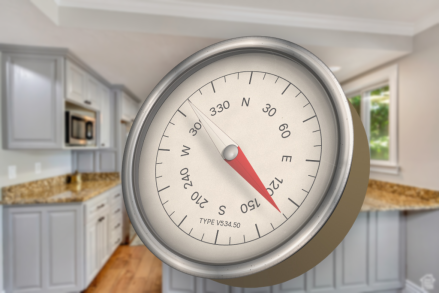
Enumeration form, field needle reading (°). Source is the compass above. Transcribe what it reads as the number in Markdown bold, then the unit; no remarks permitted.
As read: **130** °
